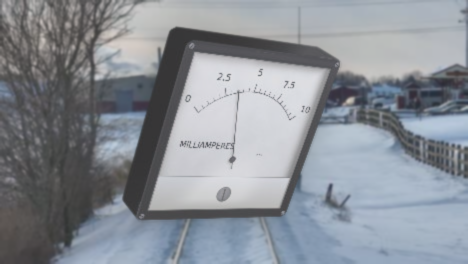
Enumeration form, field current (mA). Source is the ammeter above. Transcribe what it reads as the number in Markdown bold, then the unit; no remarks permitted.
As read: **3.5** mA
